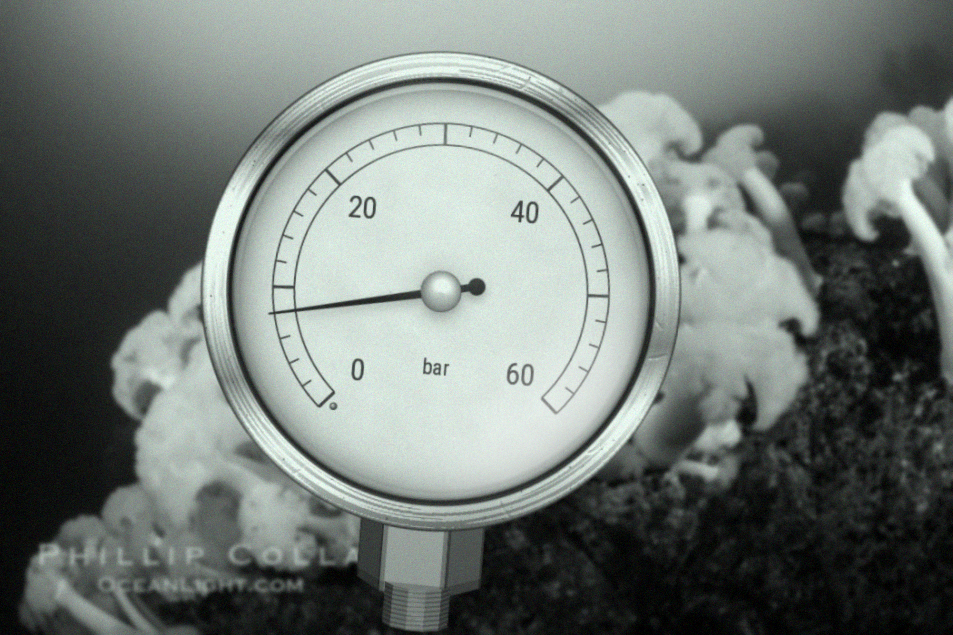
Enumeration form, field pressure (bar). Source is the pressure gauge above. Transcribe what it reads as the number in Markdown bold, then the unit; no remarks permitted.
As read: **8** bar
